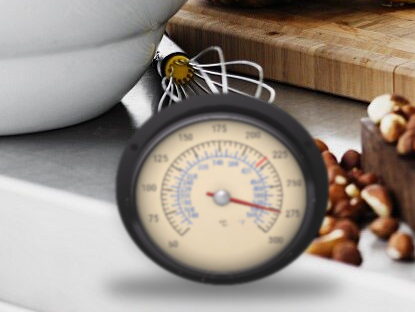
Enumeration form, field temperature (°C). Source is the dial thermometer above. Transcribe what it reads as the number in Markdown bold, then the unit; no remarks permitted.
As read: **275** °C
